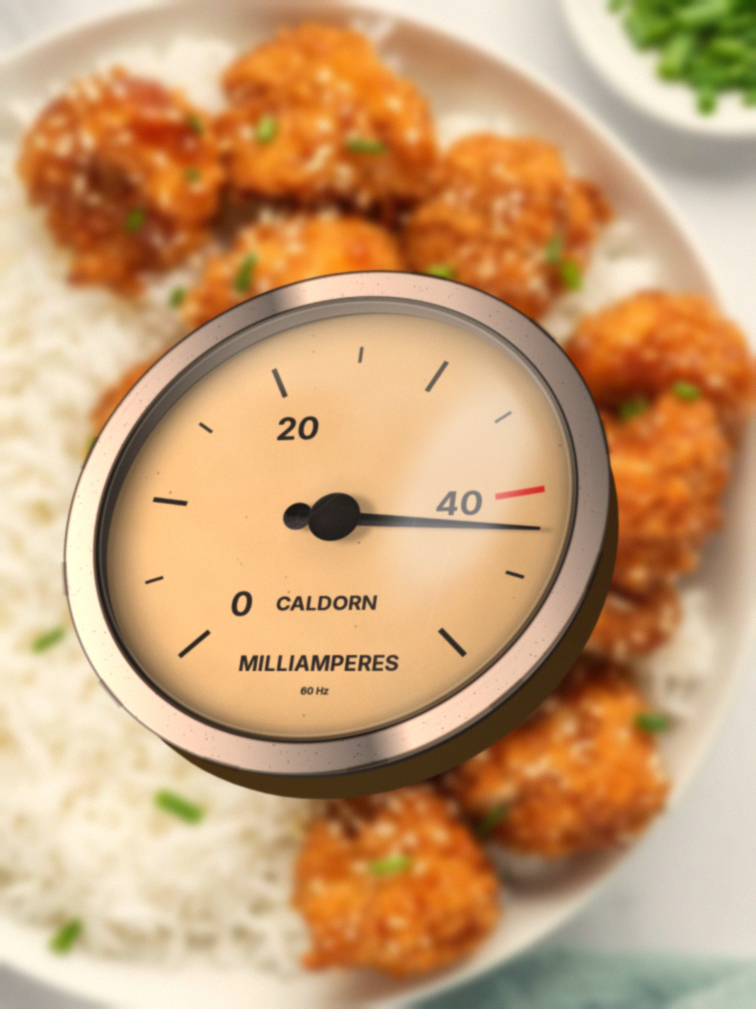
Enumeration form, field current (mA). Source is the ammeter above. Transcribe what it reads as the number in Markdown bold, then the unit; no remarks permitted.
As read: **42.5** mA
